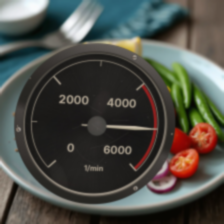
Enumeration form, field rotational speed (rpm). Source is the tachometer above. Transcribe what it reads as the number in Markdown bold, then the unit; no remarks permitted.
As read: **5000** rpm
